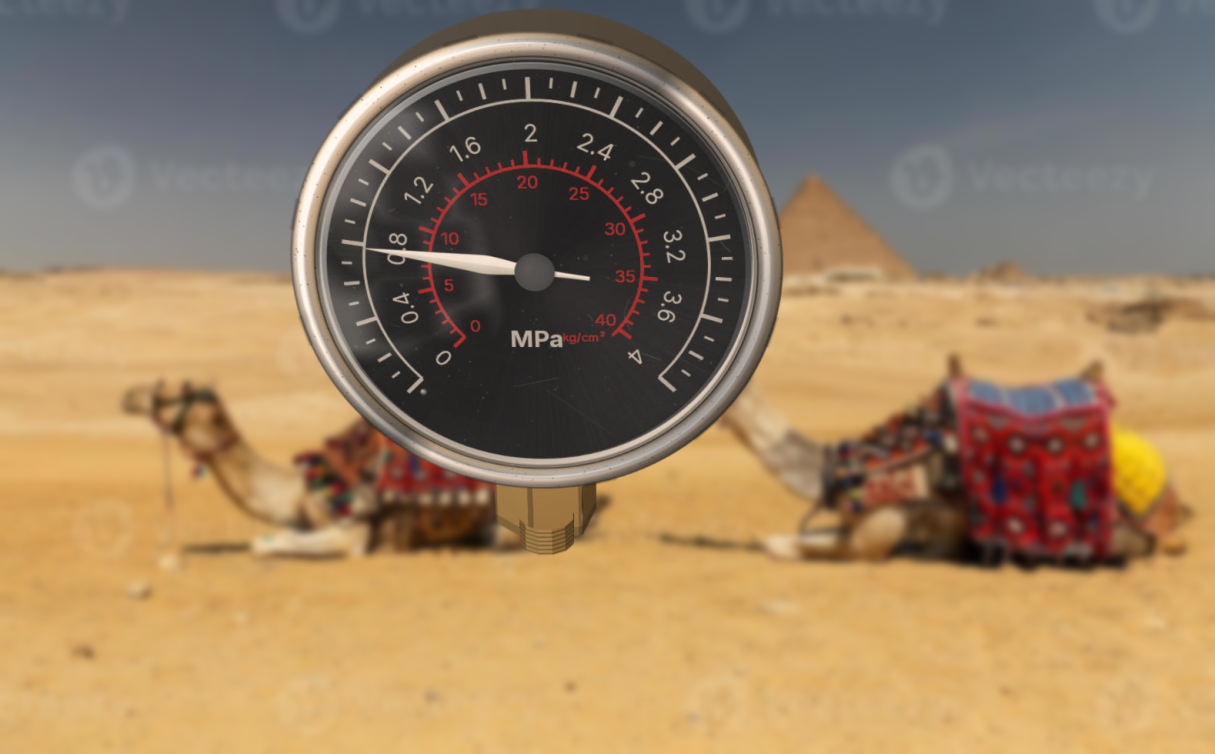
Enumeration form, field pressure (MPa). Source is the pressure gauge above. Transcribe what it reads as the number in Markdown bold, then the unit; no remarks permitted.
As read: **0.8** MPa
